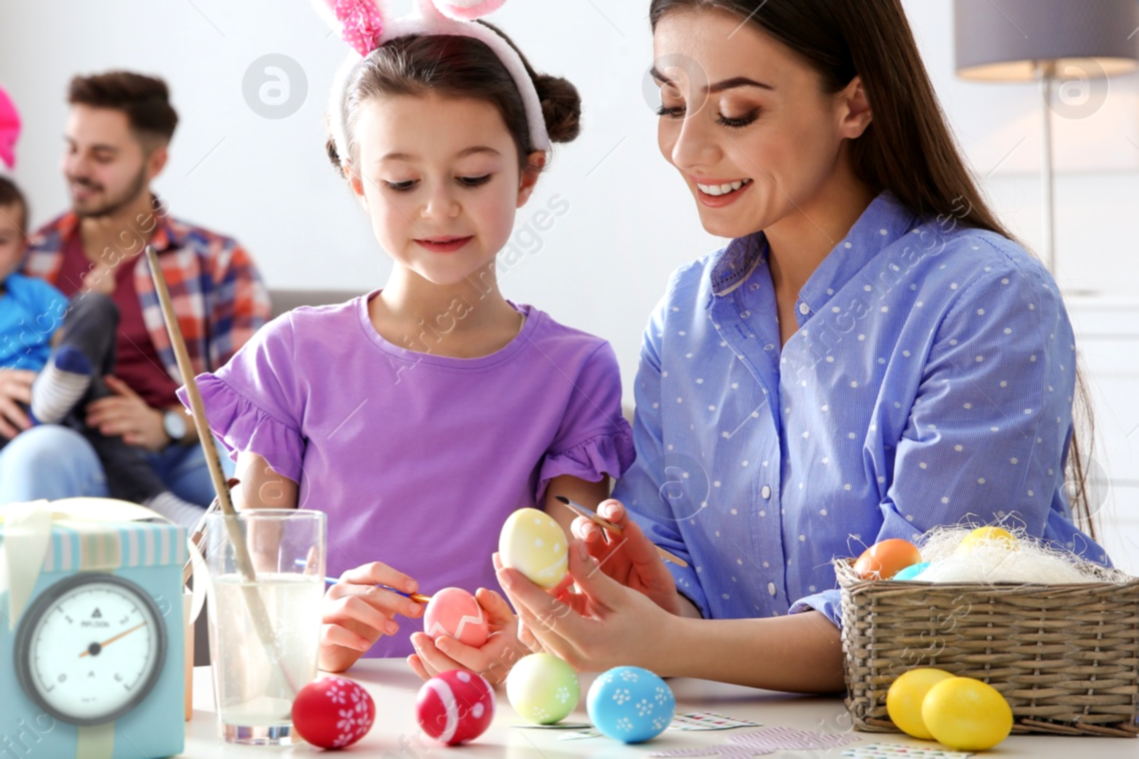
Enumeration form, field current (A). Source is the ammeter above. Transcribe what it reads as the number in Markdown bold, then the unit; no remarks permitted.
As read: **2.2** A
